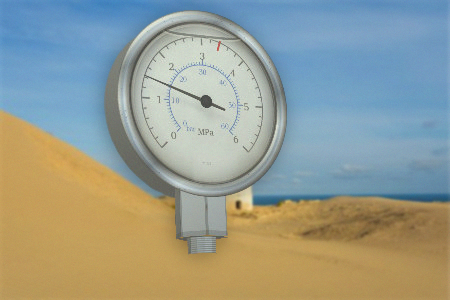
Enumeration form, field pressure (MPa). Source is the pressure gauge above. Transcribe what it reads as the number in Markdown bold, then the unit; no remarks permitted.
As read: **1.4** MPa
